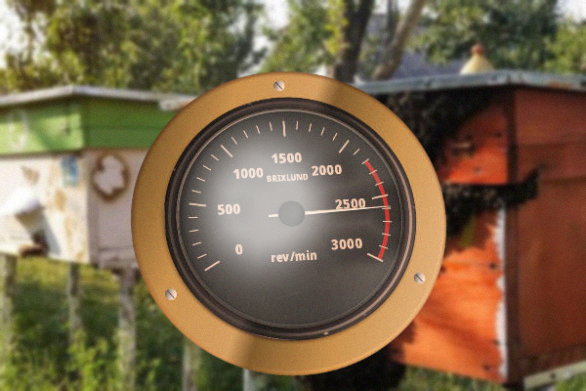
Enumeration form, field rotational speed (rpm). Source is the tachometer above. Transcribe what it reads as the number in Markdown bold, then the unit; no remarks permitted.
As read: **2600** rpm
